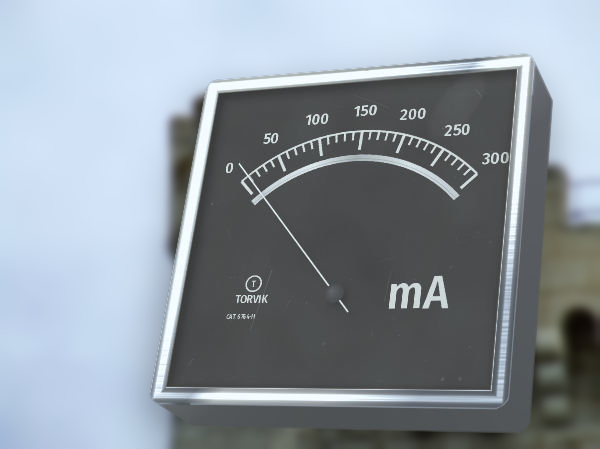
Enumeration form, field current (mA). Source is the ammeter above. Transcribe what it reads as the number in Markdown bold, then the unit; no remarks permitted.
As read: **10** mA
